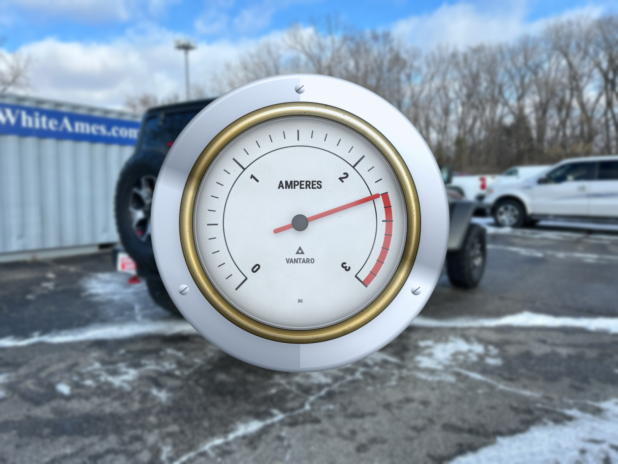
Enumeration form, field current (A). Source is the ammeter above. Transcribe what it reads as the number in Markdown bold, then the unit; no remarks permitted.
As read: **2.3** A
